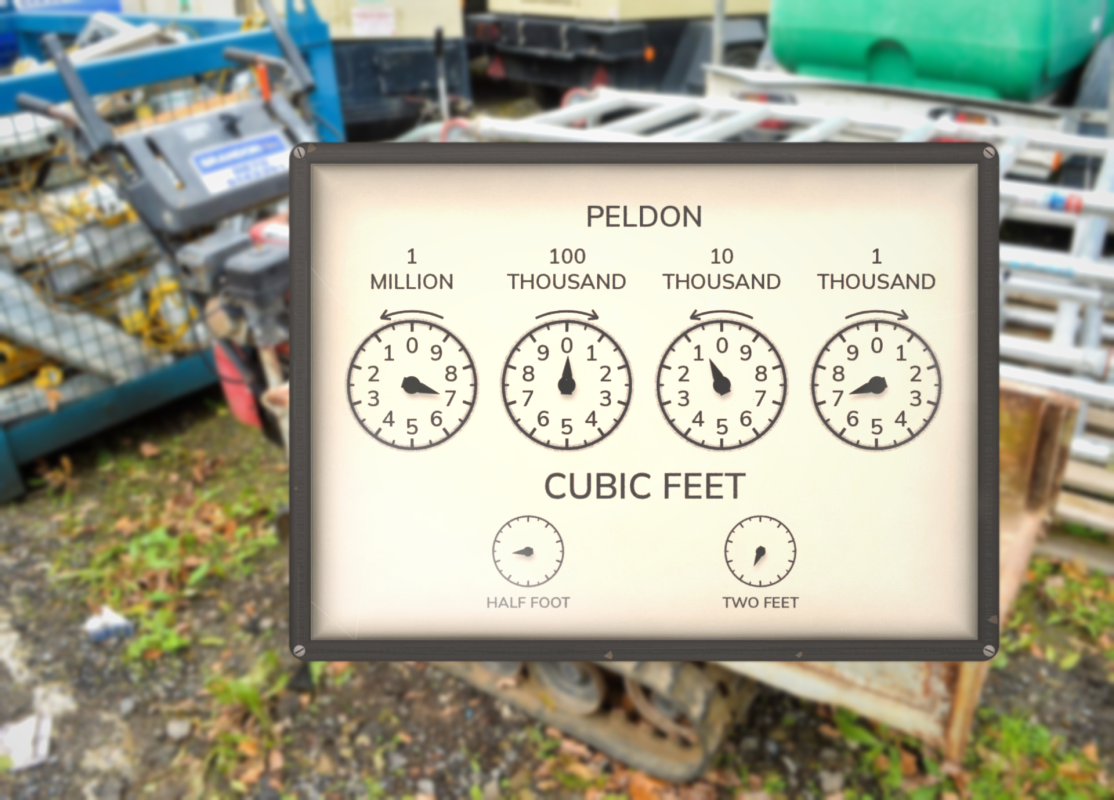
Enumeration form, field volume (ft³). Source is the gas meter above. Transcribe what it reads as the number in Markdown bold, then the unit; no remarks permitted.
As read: **700700** ft³
